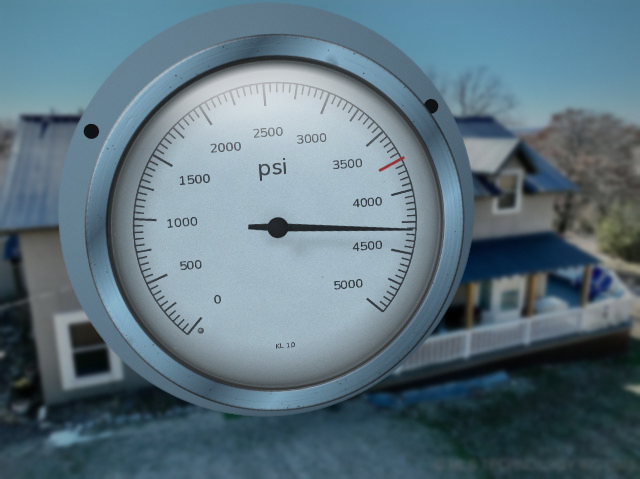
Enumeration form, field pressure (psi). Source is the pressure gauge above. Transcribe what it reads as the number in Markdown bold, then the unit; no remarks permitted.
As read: **4300** psi
